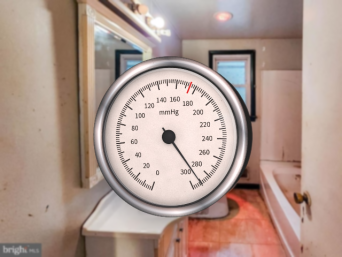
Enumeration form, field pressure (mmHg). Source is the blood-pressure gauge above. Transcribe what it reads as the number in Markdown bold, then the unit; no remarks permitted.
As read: **290** mmHg
